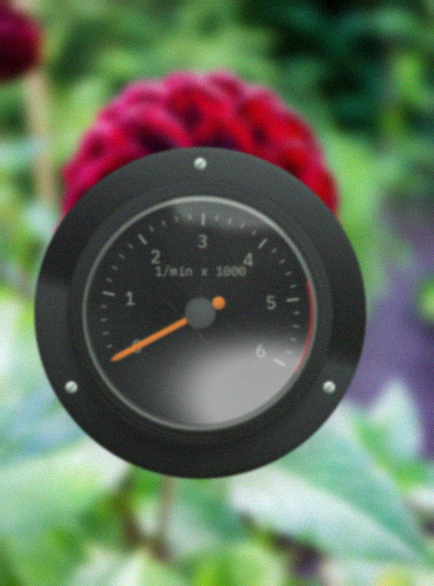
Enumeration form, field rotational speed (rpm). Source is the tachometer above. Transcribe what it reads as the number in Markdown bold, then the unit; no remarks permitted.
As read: **0** rpm
